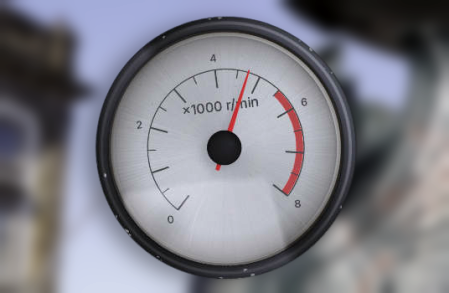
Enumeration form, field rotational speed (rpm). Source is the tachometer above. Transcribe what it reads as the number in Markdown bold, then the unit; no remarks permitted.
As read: **4750** rpm
